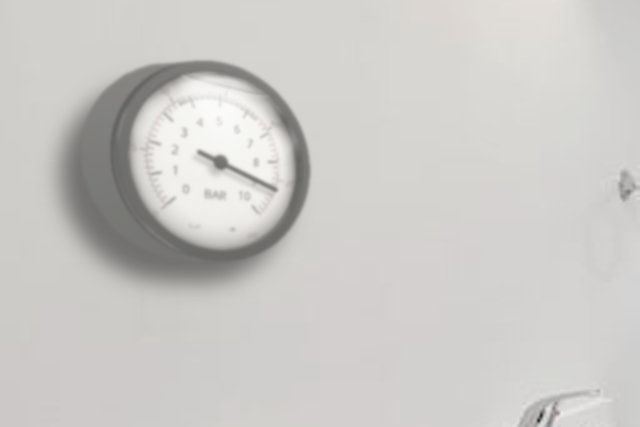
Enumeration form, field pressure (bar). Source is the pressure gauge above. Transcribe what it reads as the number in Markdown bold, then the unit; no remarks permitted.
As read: **9** bar
